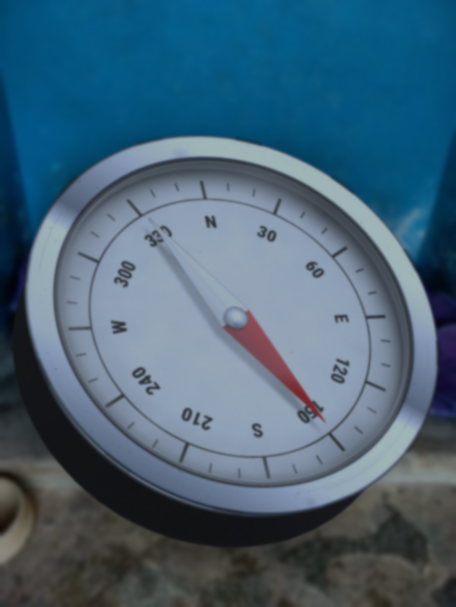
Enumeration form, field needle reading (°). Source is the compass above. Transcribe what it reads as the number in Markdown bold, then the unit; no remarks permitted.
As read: **150** °
